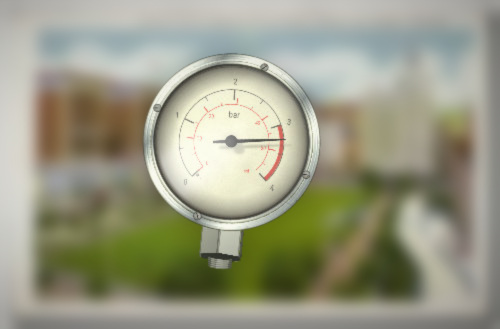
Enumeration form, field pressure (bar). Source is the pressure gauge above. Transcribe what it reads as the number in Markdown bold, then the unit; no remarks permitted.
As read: **3.25** bar
